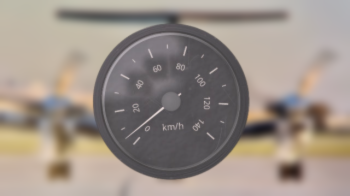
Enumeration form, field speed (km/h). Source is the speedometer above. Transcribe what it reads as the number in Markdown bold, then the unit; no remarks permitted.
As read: **5** km/h
